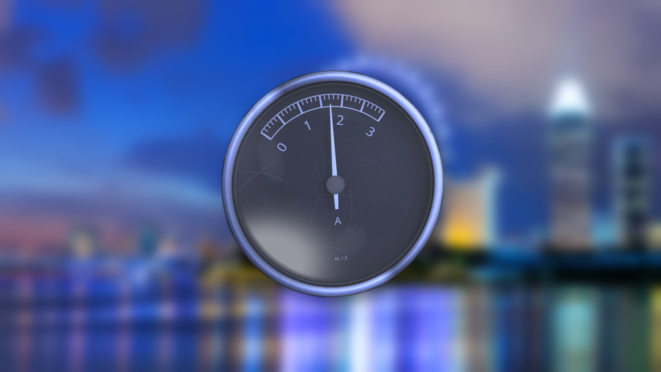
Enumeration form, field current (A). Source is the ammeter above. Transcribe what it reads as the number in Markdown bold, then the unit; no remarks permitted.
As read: **1.7** A
